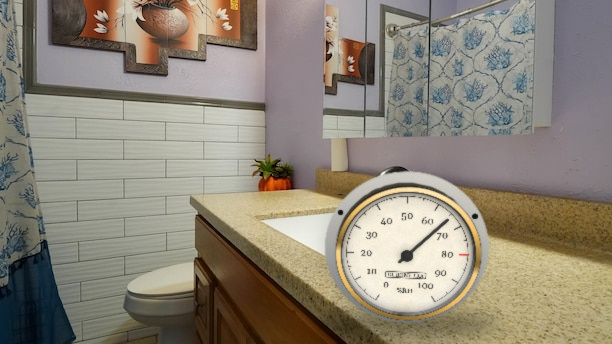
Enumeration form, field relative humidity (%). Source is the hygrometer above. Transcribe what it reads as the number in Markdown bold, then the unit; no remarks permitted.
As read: **65** %
